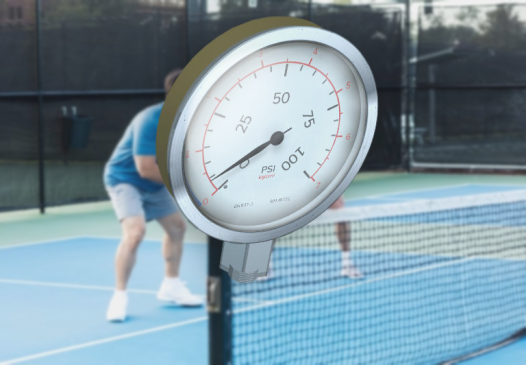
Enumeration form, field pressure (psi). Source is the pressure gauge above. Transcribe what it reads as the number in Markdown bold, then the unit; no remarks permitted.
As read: **5** psi
